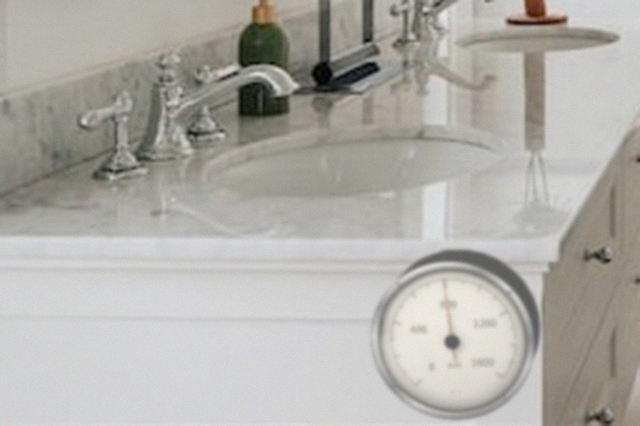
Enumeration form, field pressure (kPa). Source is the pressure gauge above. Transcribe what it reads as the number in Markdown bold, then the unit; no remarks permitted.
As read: **800** kPa
